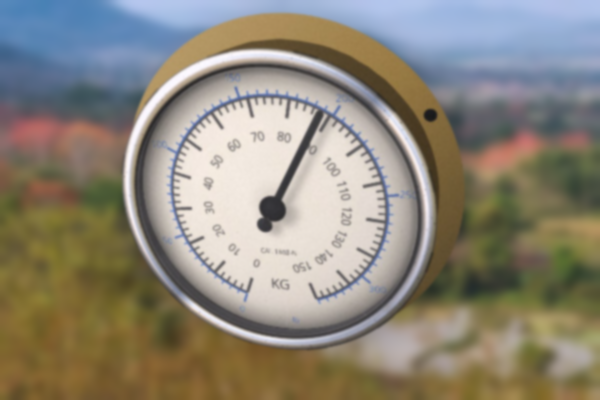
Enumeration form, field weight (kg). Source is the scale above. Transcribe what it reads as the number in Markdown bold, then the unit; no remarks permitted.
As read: **88** kg
